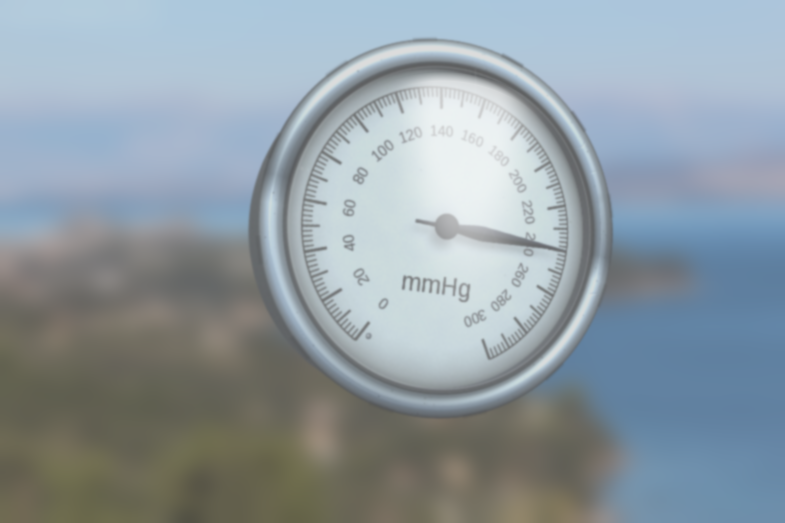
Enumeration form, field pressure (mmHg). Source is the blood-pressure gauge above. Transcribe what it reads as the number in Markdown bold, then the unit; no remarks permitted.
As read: **240** mmHg
